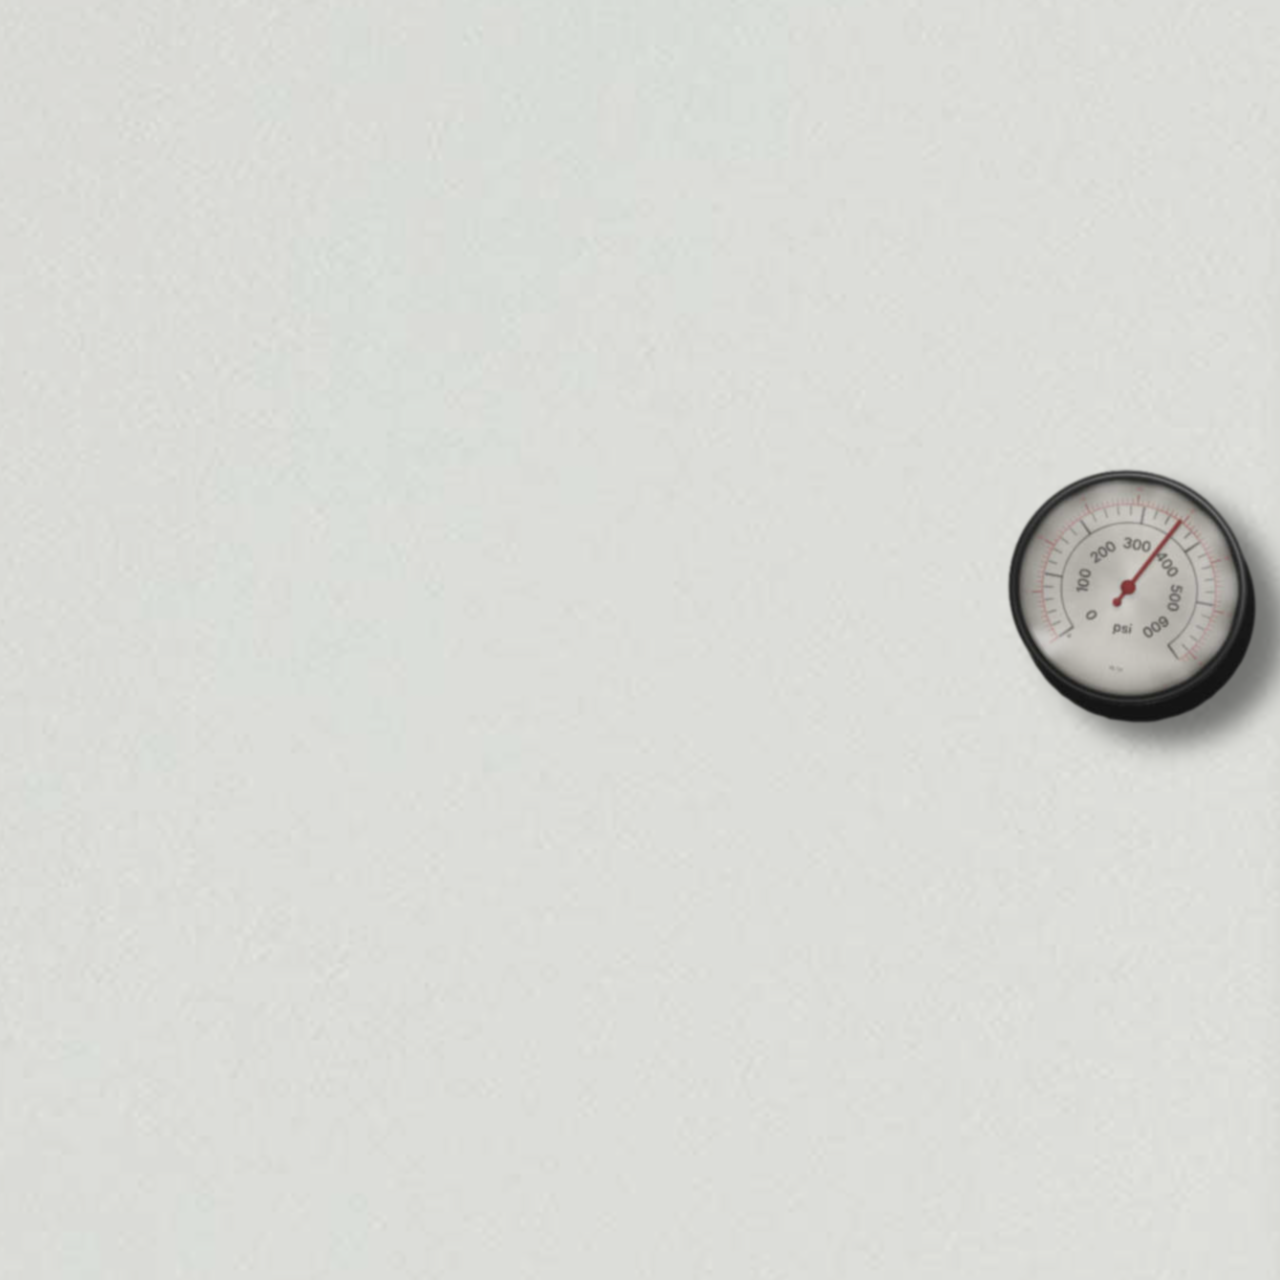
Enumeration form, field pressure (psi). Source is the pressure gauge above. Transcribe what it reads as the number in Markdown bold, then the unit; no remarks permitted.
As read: **360** psi
